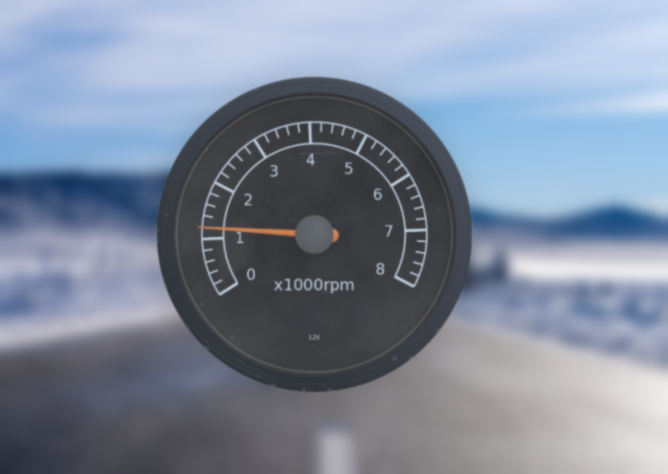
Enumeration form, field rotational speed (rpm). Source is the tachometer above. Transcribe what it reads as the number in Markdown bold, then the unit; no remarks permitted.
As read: **1200** rpm
